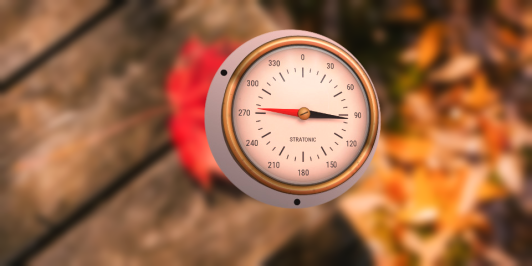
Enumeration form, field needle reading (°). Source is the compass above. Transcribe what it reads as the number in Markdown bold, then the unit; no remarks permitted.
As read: **275** °
